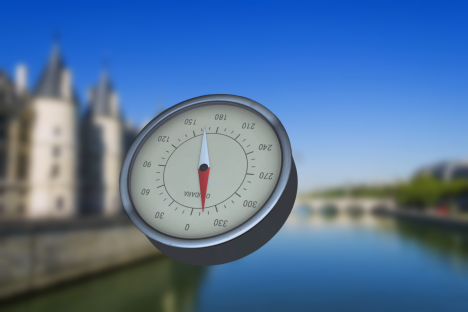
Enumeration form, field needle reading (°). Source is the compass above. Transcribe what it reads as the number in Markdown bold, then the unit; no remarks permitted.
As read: **345** °
